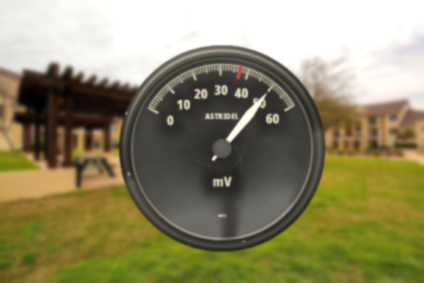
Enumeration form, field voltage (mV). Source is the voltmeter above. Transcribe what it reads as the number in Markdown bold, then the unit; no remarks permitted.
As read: **50** mV
